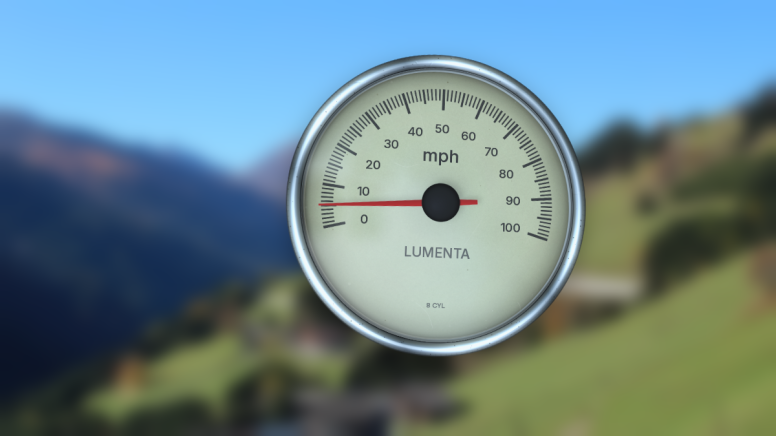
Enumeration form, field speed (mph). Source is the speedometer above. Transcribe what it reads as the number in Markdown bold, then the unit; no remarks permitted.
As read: **5** mph
